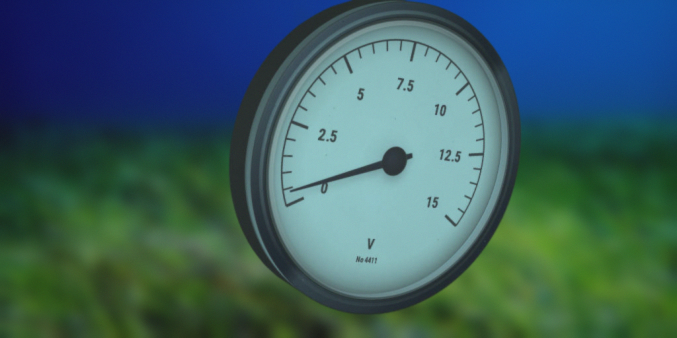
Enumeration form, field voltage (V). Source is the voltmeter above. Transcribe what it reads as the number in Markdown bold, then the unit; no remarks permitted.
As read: **0.5** V
